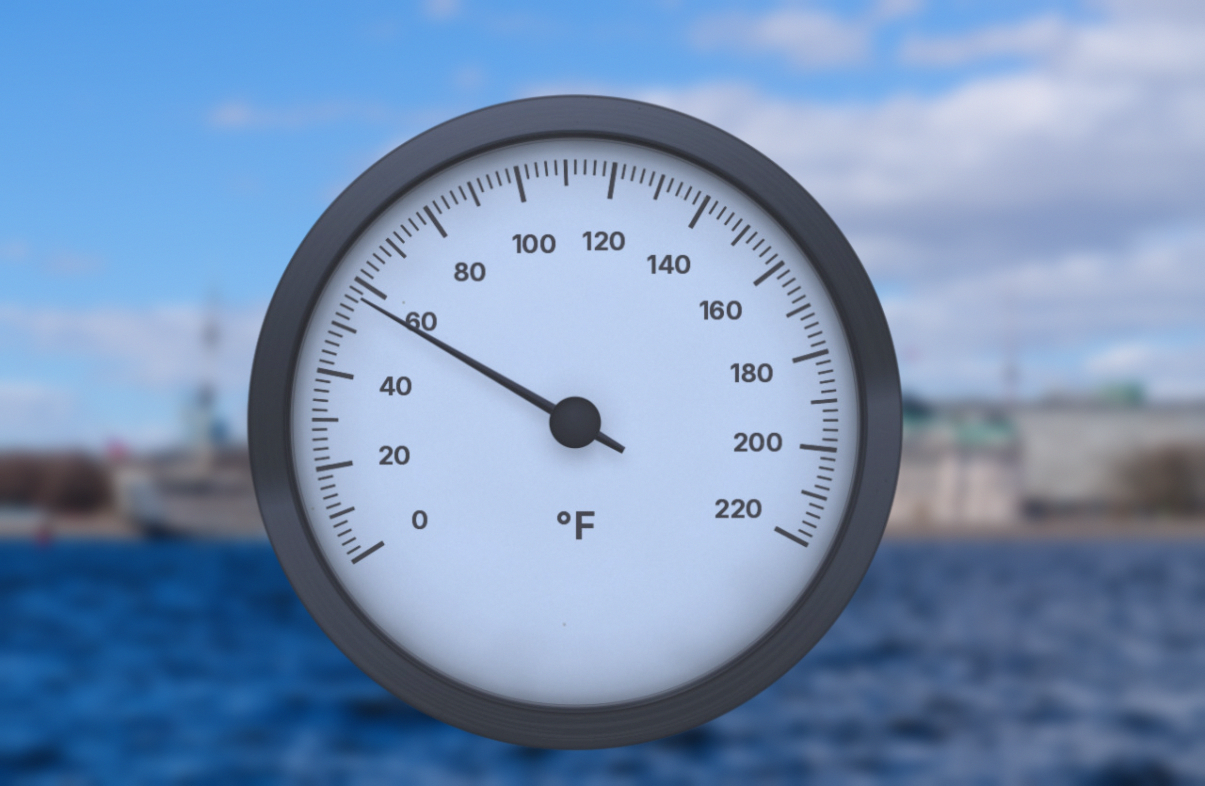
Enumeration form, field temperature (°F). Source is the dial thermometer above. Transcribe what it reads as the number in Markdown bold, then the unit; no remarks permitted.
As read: **57** °F
